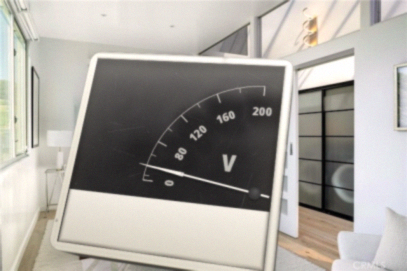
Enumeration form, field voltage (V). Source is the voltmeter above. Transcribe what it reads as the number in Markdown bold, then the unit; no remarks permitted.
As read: **40** V
